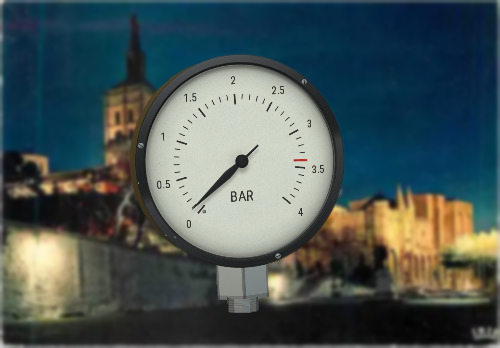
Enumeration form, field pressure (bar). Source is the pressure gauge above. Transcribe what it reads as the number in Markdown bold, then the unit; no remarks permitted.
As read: **0.1** bar
